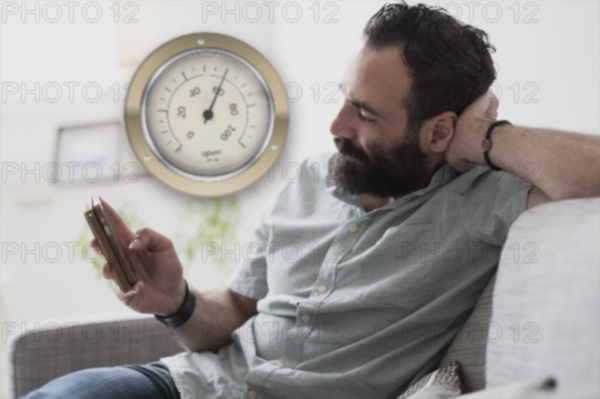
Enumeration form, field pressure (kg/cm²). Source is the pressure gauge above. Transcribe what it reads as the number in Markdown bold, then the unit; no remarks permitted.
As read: **60** kg/cm²
